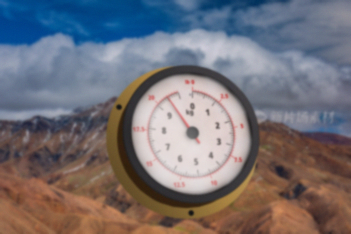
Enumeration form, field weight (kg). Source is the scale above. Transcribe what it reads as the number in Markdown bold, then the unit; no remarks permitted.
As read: **9.5** kg
